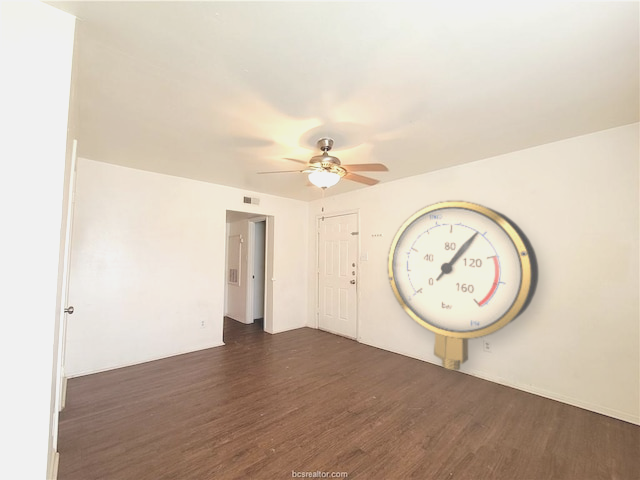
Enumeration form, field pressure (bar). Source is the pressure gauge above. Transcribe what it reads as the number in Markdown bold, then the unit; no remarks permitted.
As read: **100** bar
